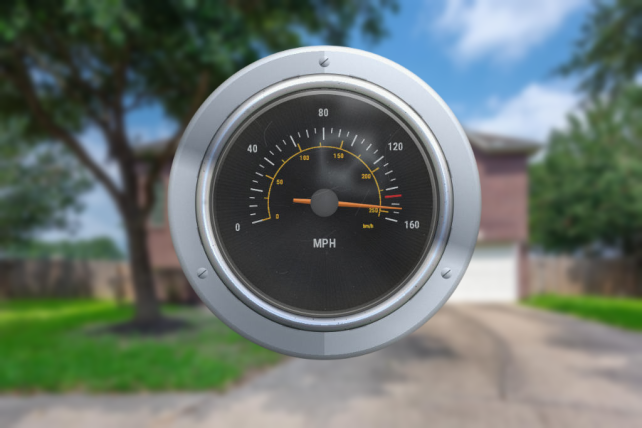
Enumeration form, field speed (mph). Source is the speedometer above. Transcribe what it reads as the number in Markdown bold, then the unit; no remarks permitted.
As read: **152.5** mph
